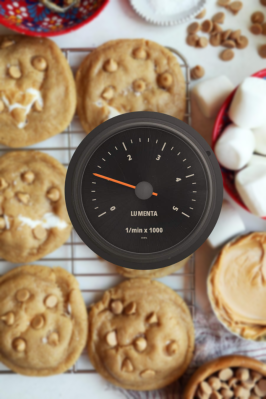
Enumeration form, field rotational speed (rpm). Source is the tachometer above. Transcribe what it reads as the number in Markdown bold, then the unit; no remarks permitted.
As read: **1000** rpm
